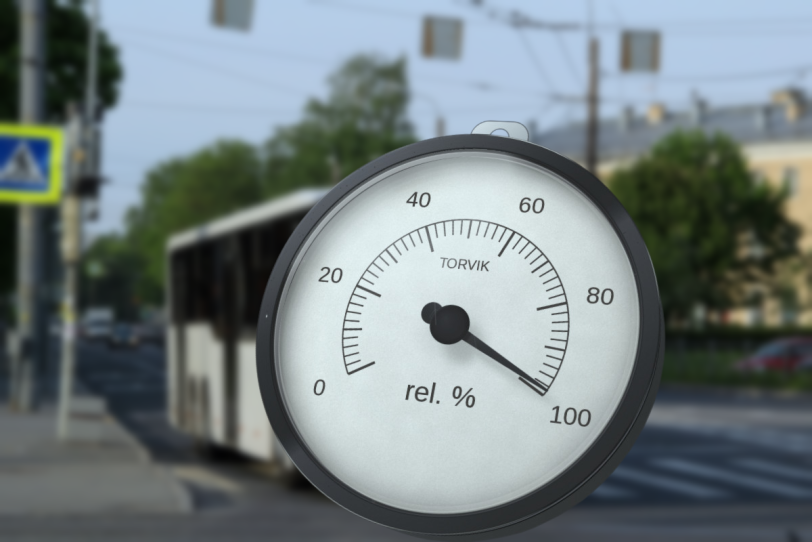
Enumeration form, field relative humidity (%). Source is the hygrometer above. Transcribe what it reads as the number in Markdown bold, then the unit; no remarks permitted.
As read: **99** %
